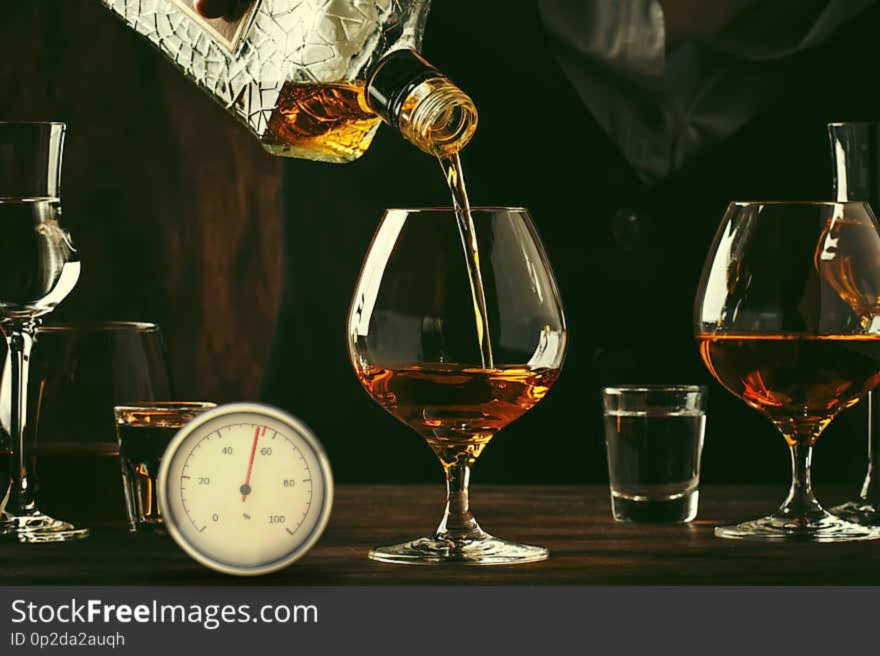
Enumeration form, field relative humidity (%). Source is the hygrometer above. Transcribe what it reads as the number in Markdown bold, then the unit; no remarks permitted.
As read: **54** %
